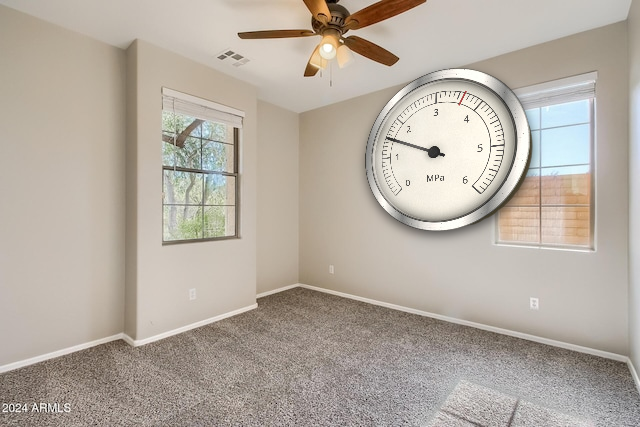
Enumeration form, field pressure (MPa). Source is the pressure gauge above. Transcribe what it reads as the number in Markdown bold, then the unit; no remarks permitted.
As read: **1.5** MPa
